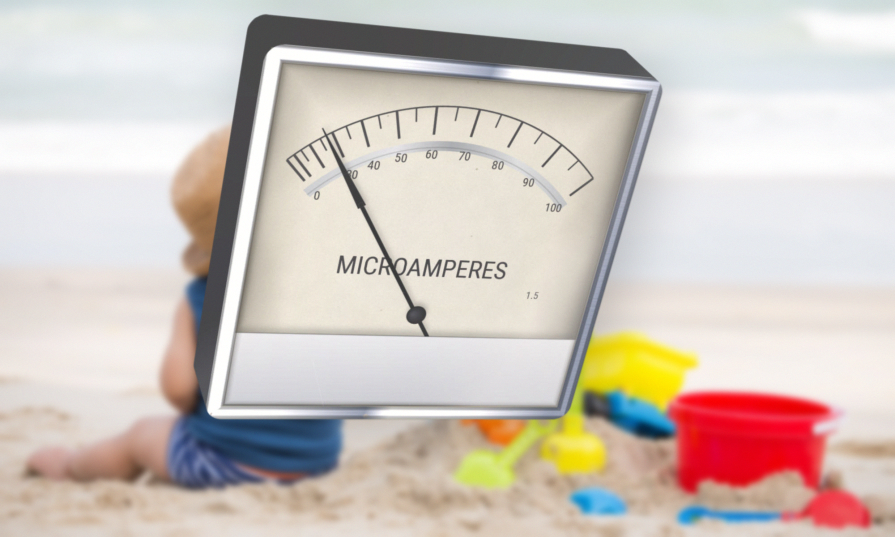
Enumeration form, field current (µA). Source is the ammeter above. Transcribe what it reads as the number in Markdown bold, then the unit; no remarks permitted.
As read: **27.5** µA
